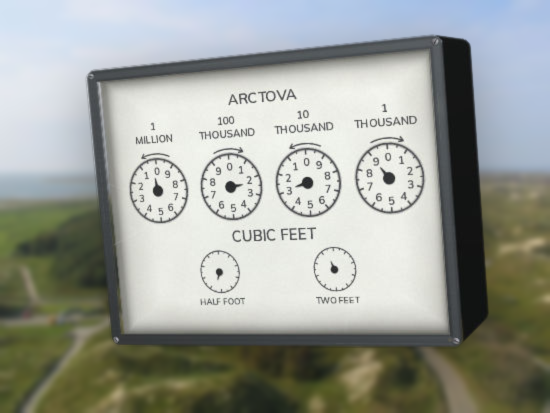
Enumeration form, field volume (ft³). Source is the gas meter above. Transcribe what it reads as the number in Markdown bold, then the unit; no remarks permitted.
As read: **22900** ft³
